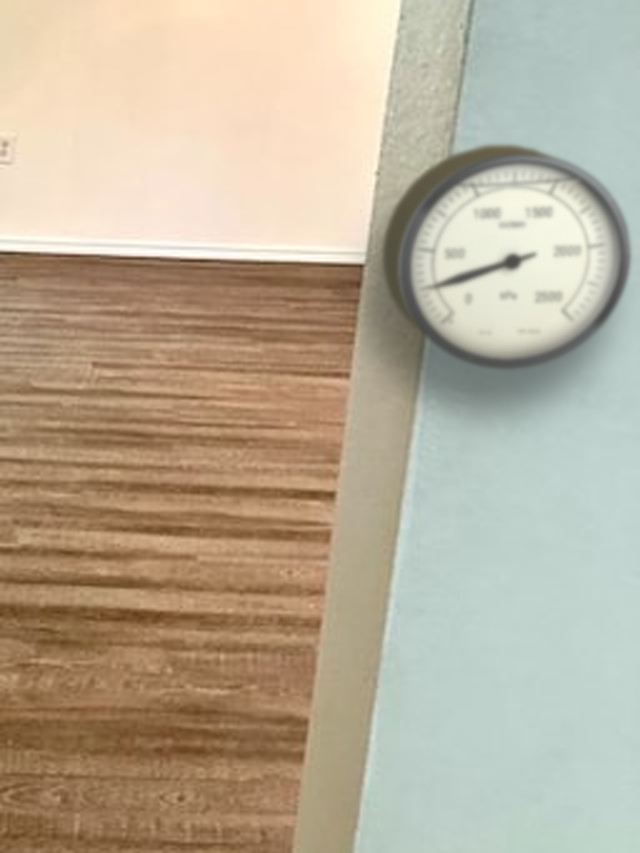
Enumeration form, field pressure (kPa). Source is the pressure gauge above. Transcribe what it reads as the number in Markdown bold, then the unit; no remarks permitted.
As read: **250** kPa
